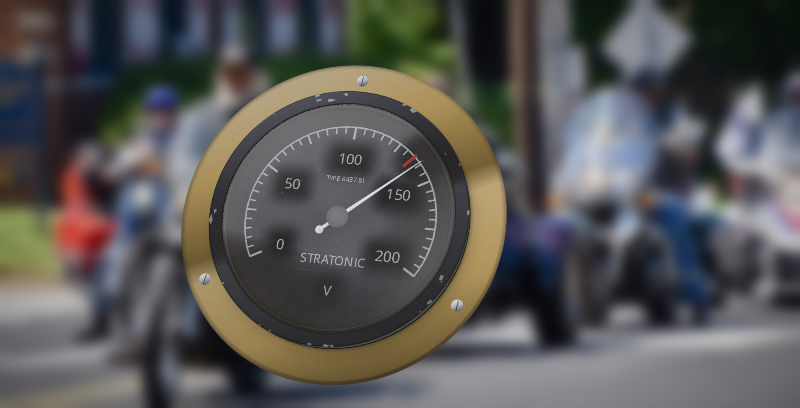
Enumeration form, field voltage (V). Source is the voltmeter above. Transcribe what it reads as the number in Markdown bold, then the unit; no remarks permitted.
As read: **140** V
